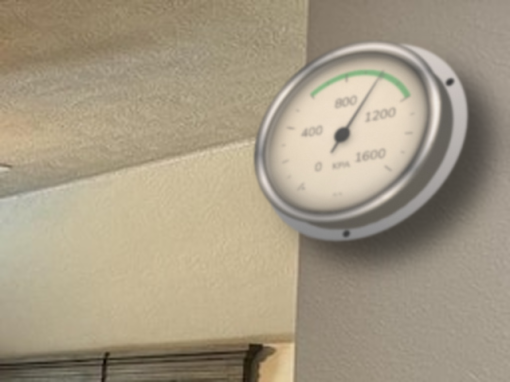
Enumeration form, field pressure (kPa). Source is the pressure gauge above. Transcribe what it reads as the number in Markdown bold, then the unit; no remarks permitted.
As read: **1000** kPa
